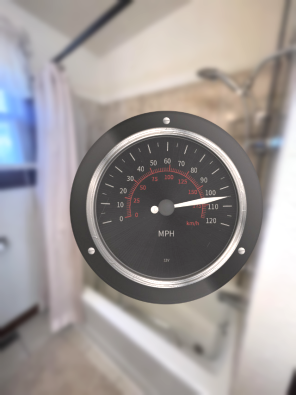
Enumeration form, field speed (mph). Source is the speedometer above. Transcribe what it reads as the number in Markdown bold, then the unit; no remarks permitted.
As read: **105** mph
